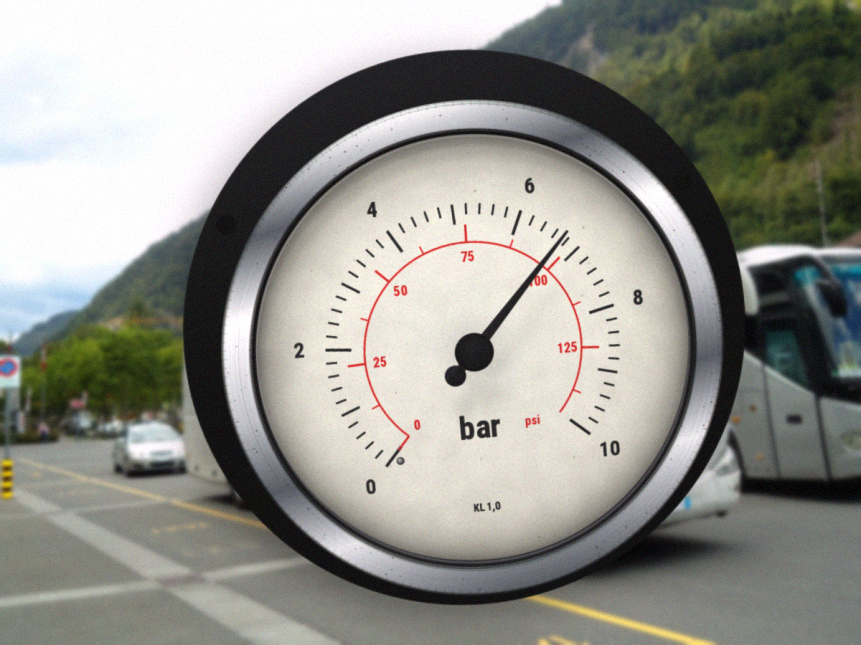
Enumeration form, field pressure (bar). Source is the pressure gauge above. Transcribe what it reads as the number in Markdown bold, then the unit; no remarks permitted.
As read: **6.7** bar
